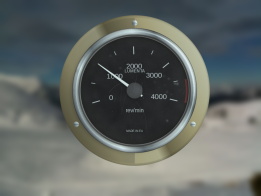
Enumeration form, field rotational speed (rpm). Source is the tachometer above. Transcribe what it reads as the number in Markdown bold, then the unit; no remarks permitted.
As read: **1000** rpm
